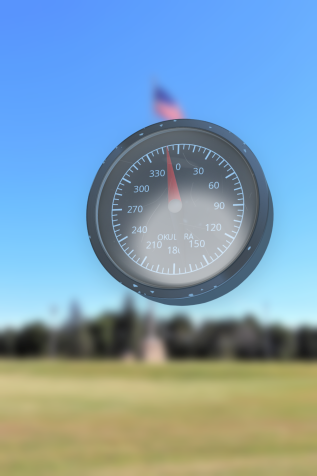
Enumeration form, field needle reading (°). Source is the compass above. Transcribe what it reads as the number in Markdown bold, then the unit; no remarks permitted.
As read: **350** °
